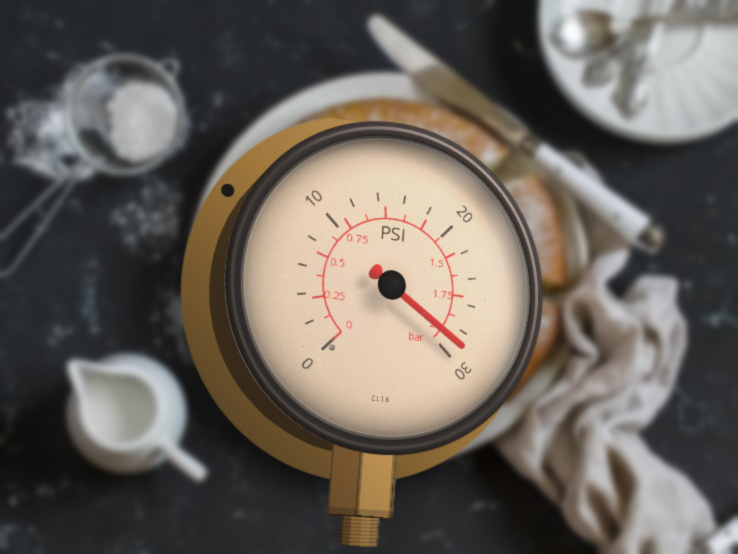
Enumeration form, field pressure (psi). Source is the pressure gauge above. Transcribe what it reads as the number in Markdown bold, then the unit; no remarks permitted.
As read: **29** psi
